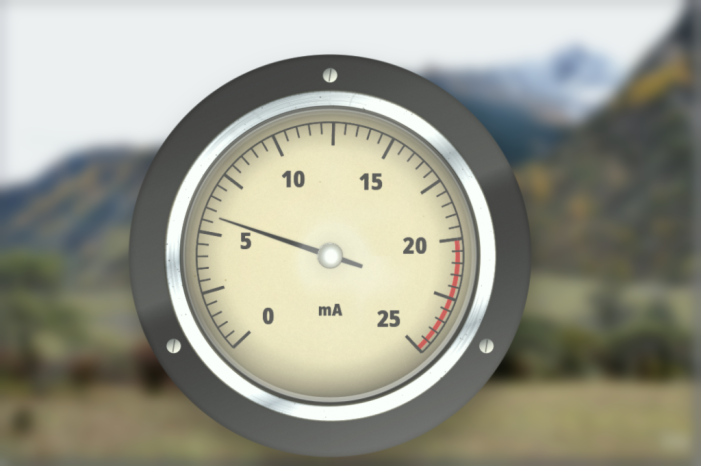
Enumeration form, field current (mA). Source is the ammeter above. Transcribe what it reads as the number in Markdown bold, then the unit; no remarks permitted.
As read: **5.75** mA
